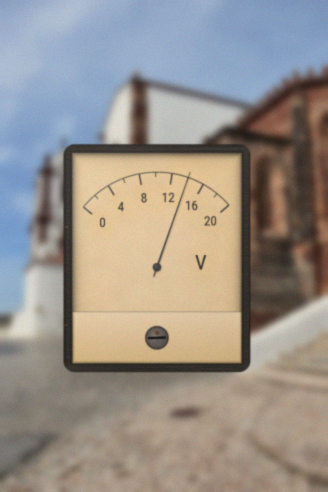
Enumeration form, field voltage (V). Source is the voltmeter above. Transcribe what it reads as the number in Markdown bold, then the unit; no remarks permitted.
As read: **14** V
